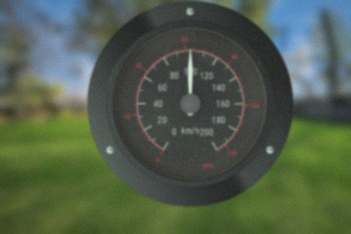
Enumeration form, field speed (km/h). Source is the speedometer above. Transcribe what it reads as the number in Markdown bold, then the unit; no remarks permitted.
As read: **100** km/h
